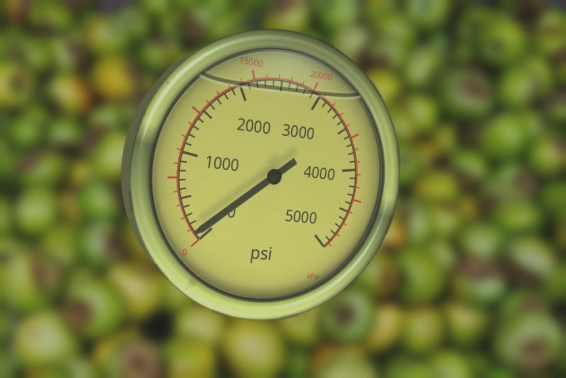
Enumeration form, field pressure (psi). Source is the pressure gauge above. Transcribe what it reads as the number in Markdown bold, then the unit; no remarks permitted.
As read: **100** psi
